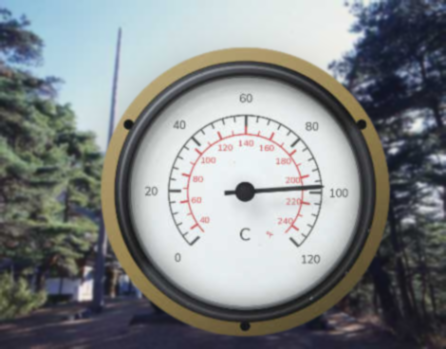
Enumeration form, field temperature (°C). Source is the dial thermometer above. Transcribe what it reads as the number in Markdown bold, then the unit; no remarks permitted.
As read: **98** °C
